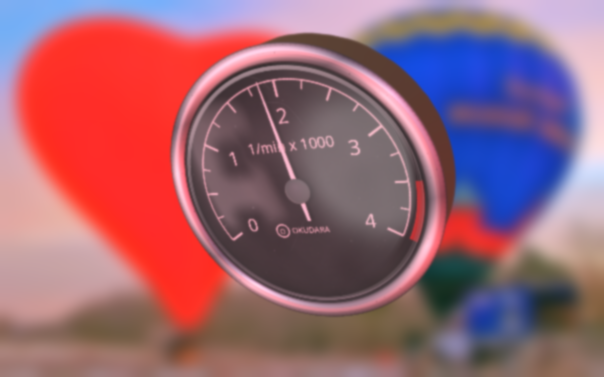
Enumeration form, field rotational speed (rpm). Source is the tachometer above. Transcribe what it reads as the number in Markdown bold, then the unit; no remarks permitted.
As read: **1875** rpm
